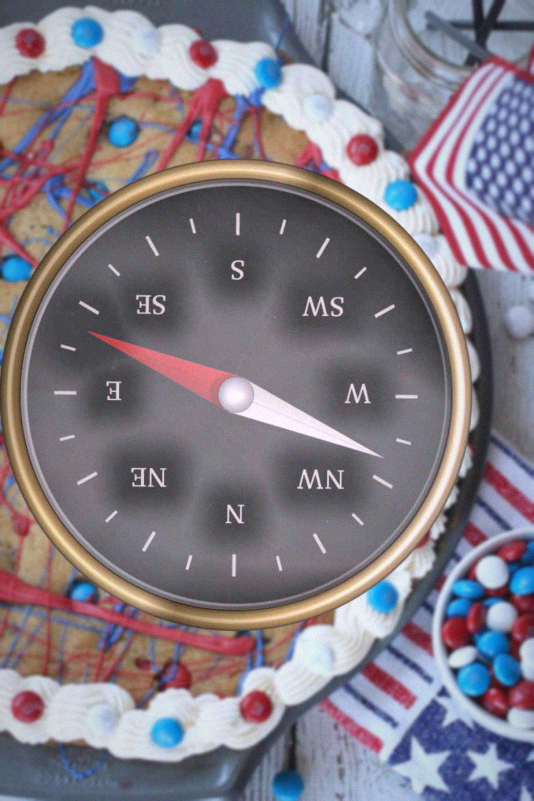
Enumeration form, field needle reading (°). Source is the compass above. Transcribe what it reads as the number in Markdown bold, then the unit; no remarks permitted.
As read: **112.5** °
